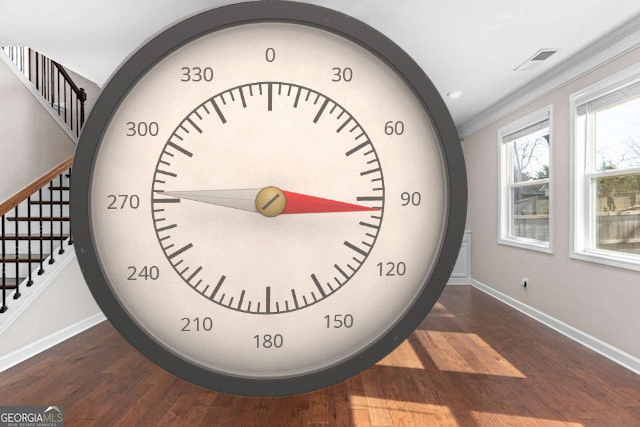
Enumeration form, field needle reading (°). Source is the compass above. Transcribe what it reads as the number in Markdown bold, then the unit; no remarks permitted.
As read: **95** °
